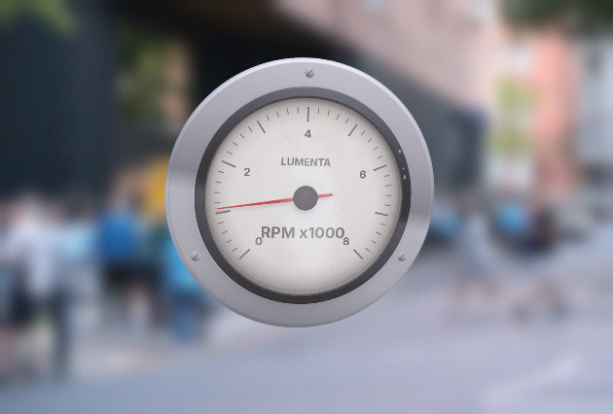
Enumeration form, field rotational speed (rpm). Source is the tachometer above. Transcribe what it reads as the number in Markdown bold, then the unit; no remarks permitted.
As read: **1100** rpm
